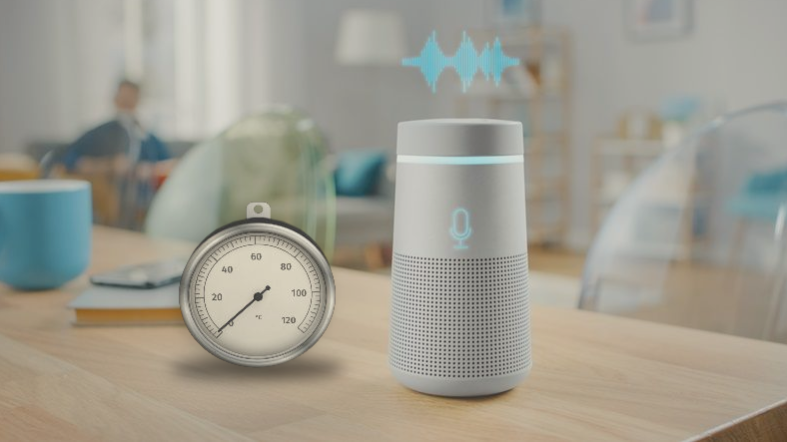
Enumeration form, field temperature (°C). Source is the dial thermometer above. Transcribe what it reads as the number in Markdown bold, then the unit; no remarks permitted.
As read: **2** °C
